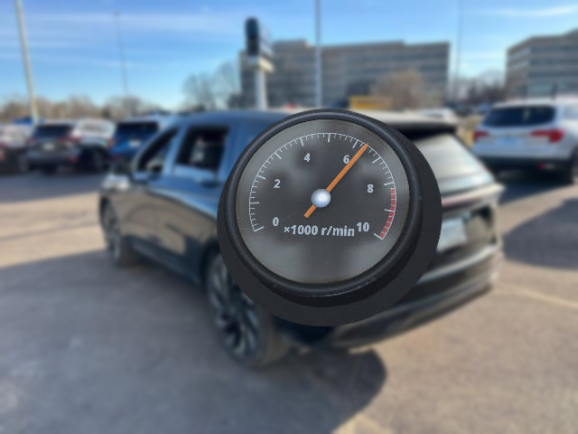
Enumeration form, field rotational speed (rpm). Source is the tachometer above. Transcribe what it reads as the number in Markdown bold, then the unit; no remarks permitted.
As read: **6400** rpm
